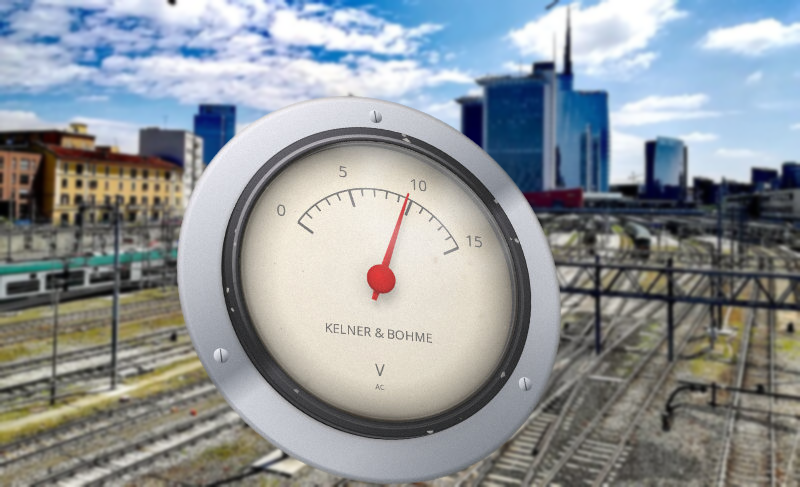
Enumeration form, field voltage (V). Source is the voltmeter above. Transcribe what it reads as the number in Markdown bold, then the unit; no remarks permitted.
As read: **9.5** V
